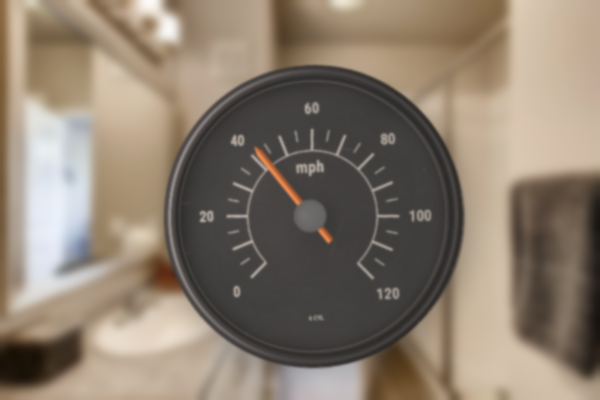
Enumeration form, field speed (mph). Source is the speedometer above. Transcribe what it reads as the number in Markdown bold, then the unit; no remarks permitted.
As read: **42.5** mph
